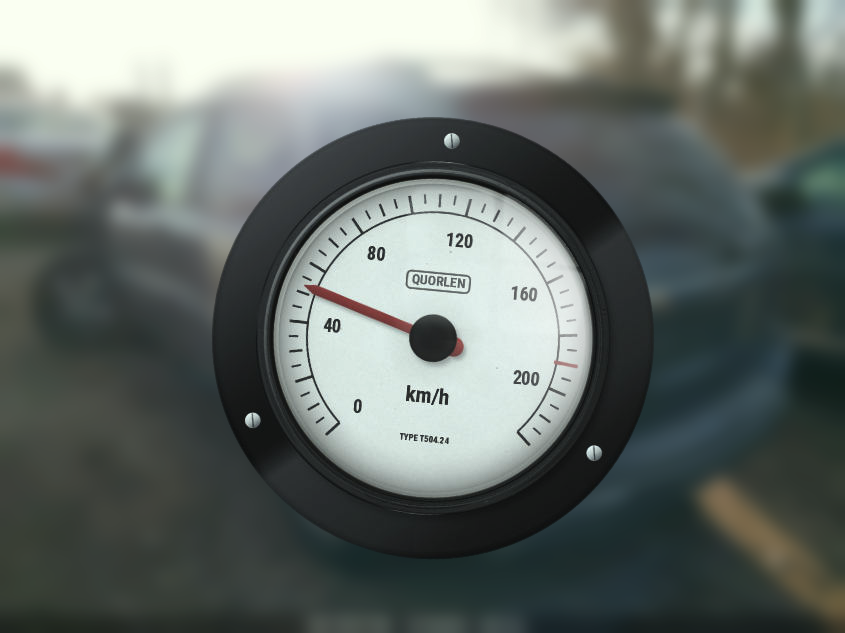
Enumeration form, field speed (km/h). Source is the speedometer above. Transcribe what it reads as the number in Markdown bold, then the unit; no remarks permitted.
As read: **52.5** km/h
